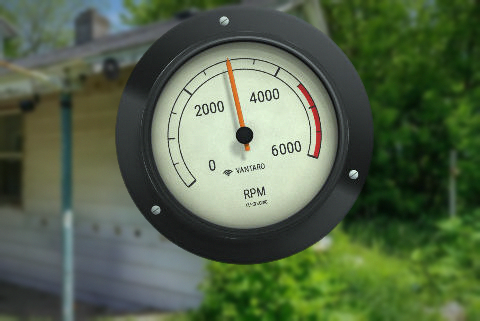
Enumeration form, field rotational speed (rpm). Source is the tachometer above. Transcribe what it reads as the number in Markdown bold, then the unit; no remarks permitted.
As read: **3000** rpm
